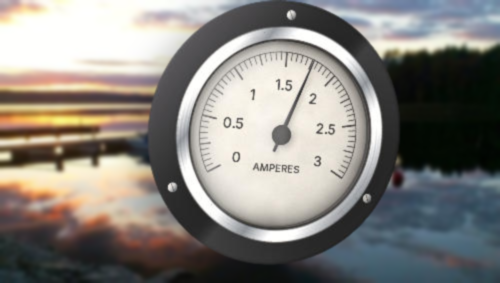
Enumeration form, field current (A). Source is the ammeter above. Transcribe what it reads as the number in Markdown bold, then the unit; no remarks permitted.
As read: **1.75** A
